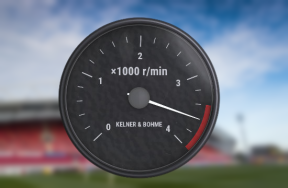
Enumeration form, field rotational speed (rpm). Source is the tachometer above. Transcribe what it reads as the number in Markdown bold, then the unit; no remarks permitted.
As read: **3600** rpm
